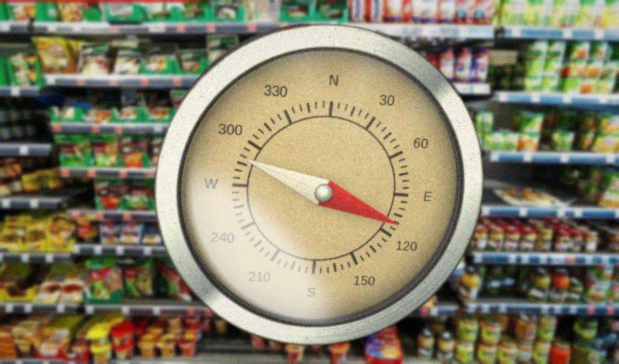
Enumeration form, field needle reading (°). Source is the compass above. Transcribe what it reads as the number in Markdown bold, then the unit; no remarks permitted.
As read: **110** °
